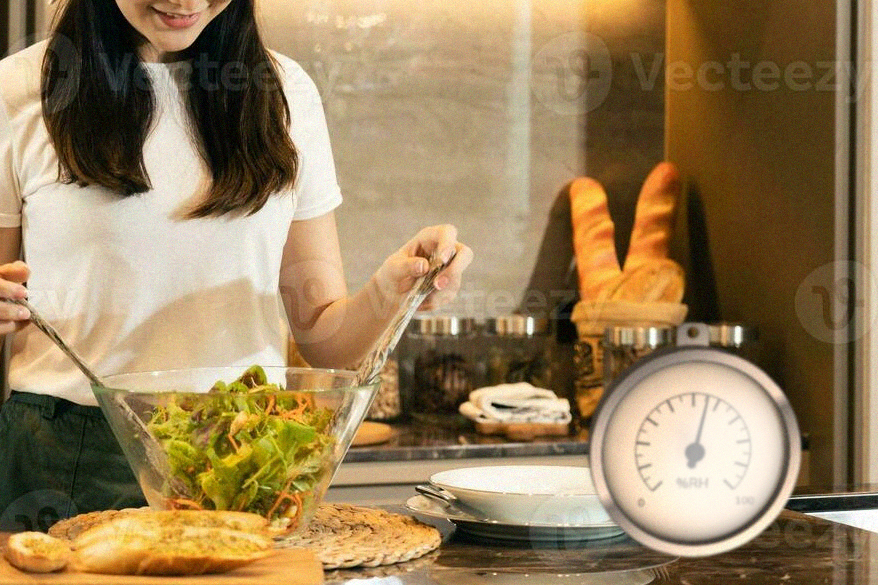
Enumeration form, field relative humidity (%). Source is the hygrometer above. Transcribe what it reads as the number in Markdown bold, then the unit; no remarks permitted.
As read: **55** %
